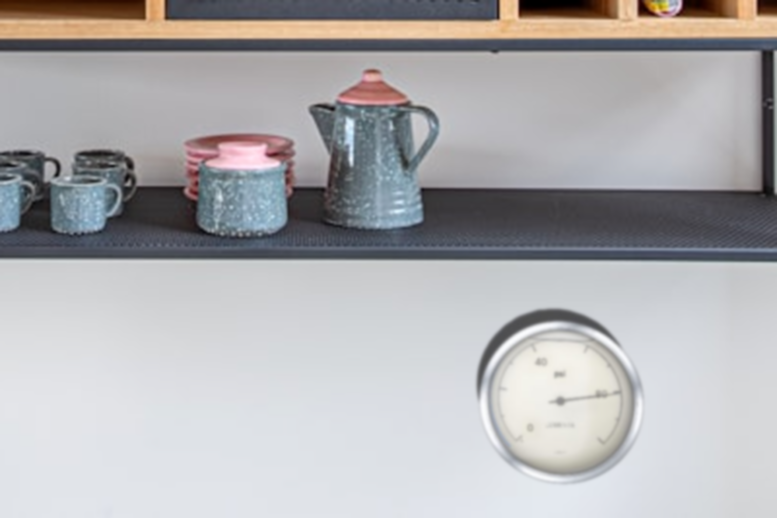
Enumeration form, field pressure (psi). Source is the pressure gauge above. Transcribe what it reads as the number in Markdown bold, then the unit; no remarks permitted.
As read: **80** psi
